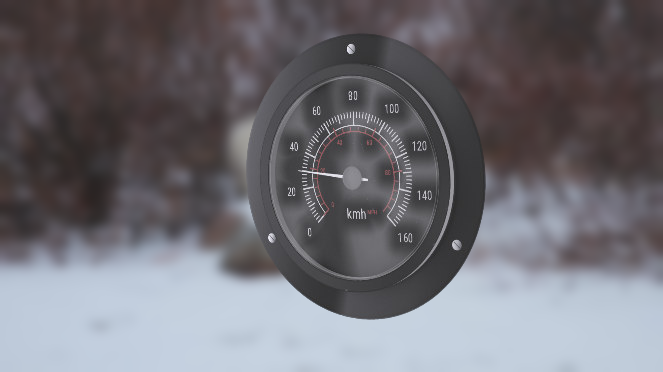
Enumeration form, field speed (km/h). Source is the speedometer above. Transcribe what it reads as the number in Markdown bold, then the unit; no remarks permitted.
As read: **30** km/h
